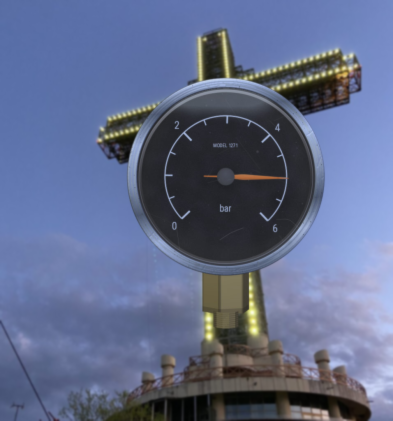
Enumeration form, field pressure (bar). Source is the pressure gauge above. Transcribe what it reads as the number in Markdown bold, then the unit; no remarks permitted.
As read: **5** bar
